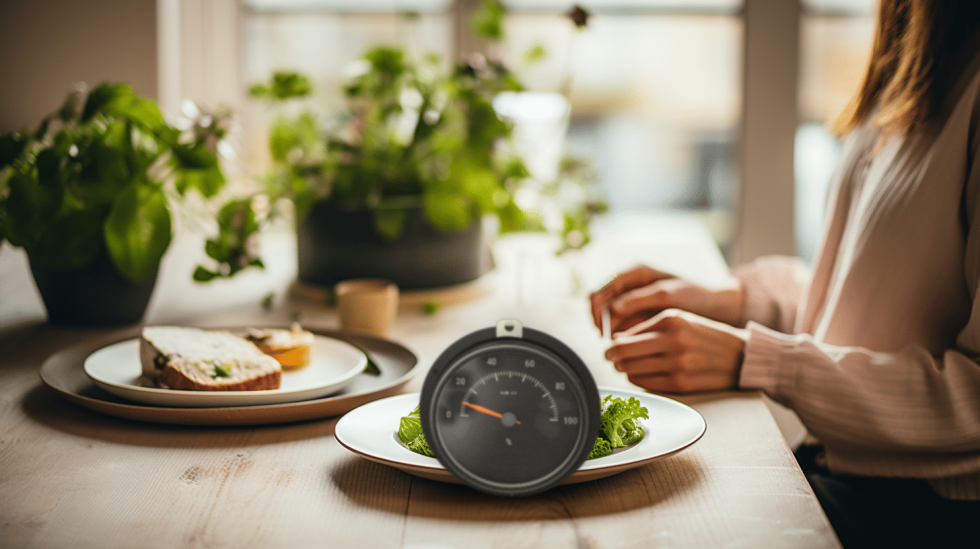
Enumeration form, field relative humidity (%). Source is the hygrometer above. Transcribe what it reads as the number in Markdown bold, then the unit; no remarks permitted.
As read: **10** %
